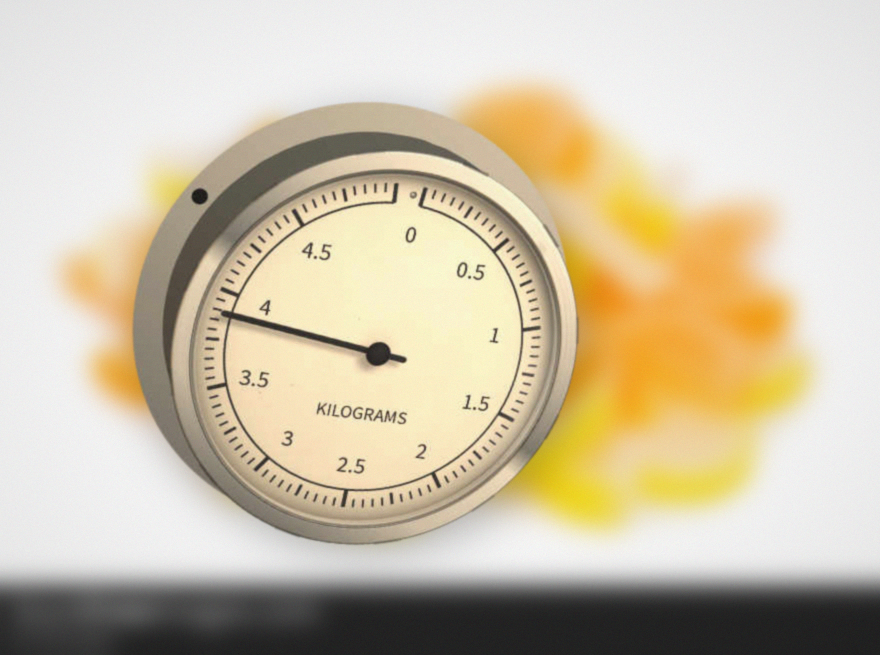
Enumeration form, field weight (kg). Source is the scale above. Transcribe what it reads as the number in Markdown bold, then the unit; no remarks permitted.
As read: **3.9** kg
